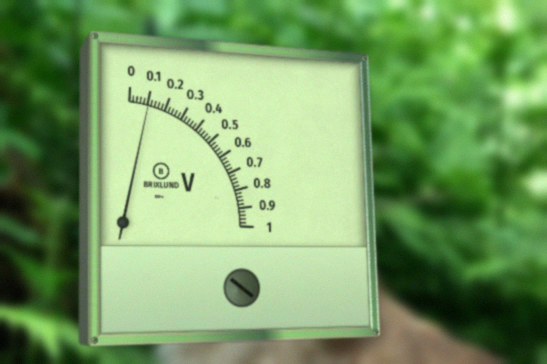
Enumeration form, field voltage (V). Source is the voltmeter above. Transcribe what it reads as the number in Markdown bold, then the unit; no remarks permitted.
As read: **0.1** V
